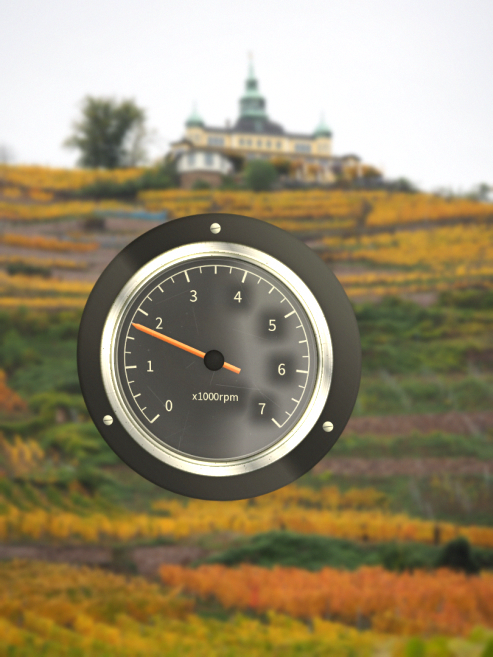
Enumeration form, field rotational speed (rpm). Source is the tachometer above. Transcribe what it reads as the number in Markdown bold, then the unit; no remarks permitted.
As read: **1750** rpm
